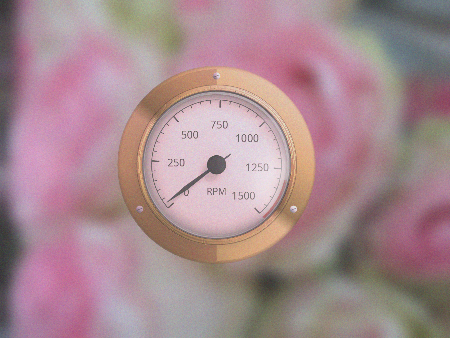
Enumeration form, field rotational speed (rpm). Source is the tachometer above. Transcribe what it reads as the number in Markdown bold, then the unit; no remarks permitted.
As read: **25** rpm
